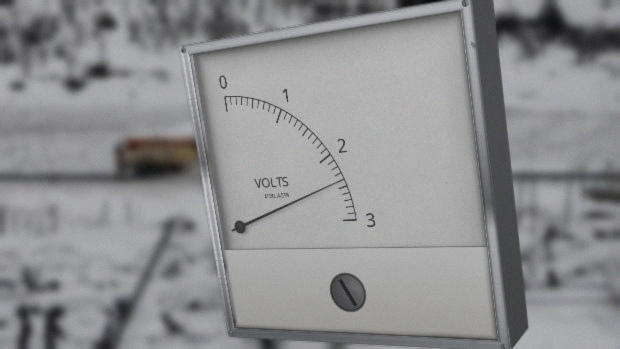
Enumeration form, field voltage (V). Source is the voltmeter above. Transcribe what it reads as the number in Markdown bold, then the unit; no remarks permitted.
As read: **2.4** V
